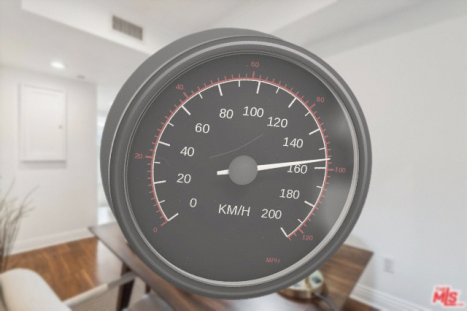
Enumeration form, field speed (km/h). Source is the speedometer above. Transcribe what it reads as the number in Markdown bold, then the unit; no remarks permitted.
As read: **155** km/h
